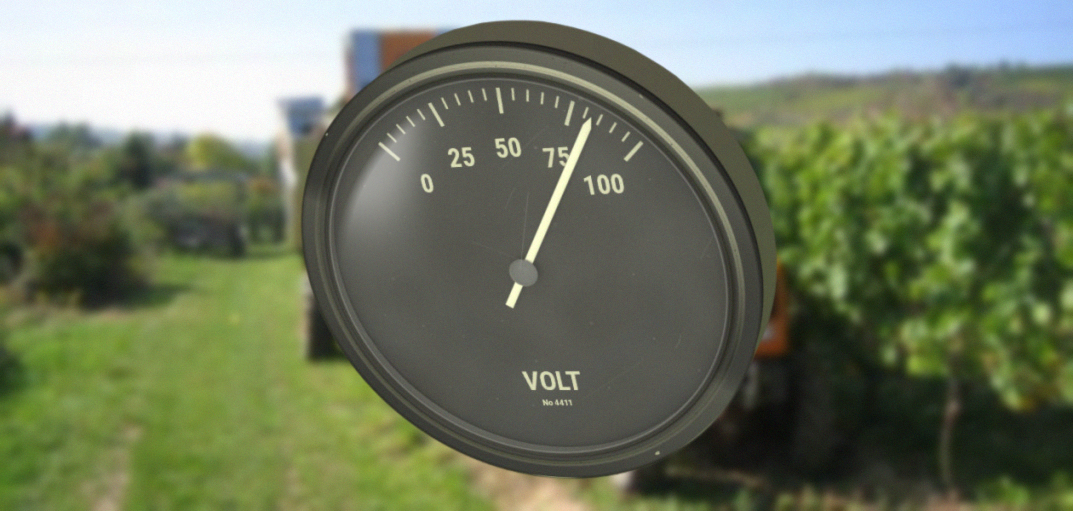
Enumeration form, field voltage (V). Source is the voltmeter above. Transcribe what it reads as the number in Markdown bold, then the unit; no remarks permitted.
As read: **82.5** V
